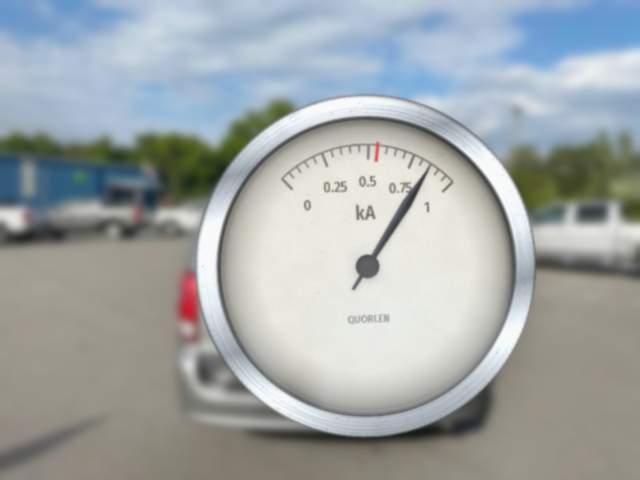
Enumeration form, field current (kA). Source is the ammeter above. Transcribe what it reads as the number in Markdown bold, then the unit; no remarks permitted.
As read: **0.85** kA
